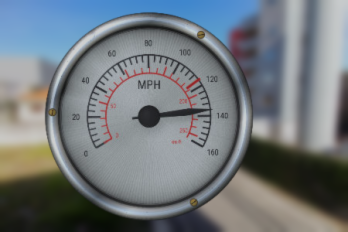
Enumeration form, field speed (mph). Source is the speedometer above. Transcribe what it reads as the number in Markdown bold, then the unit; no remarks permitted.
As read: **136** mph
